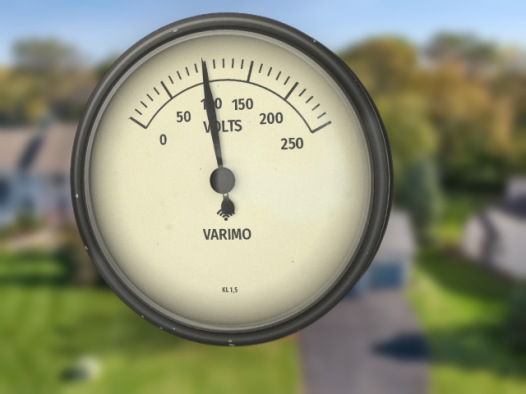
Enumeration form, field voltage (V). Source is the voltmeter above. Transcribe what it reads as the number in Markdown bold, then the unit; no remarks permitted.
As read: **100** V
